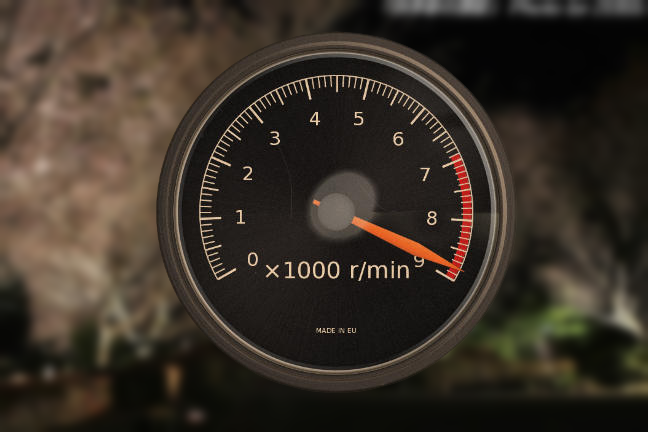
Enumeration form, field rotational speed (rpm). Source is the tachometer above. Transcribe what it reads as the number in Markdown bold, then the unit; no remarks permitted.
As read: **8800** rpm
